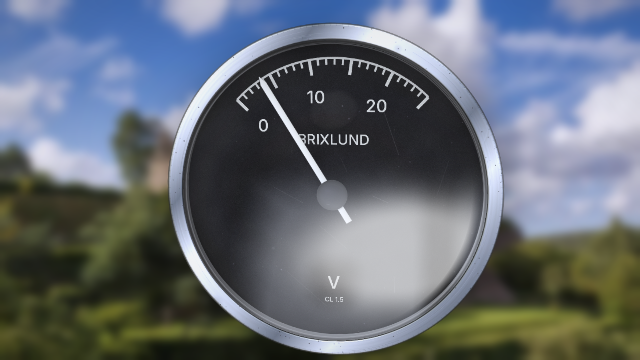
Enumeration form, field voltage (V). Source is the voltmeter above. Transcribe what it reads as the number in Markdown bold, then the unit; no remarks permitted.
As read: **4** V
